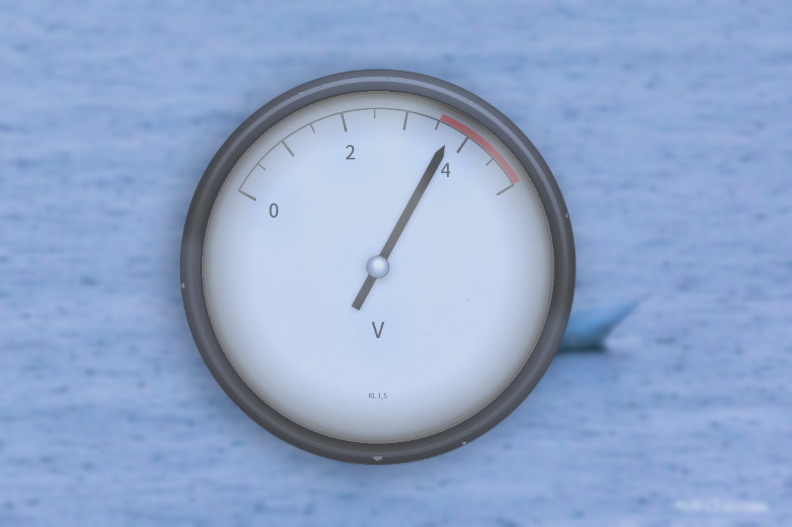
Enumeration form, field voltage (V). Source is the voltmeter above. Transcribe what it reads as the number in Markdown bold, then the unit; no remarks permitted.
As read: **3.75** V
